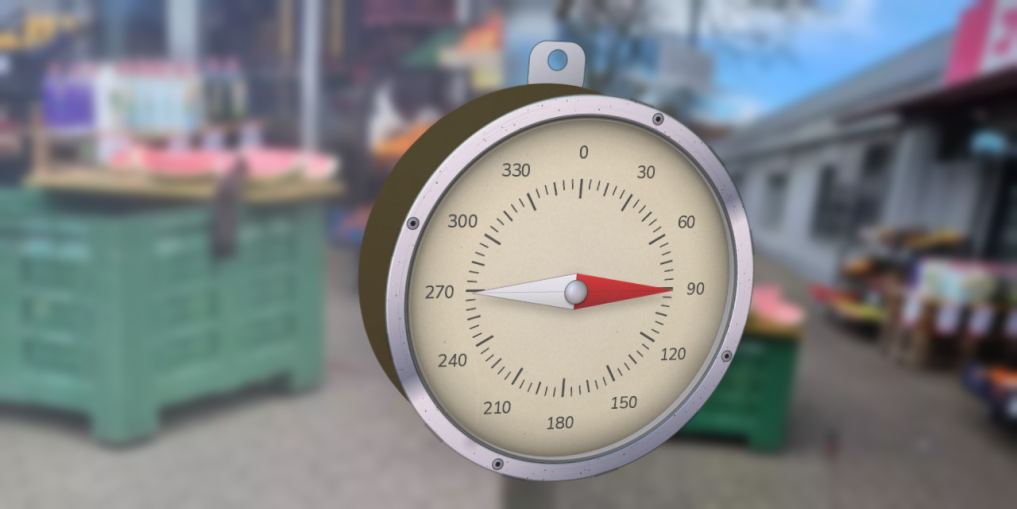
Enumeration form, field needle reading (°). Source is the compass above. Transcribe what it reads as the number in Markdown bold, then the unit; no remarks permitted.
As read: **90** °
